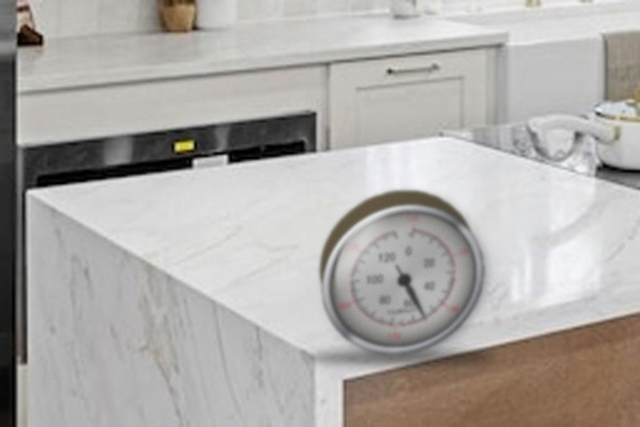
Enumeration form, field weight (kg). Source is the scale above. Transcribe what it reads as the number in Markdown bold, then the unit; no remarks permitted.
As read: **55** kg
